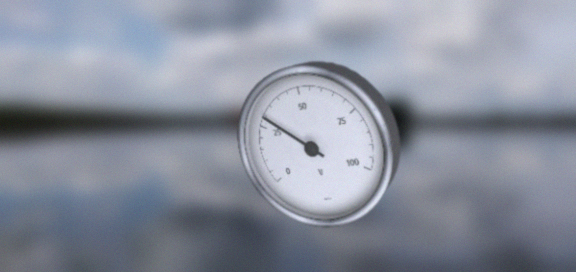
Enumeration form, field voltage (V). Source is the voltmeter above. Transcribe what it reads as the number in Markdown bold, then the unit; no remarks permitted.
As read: **30** V
